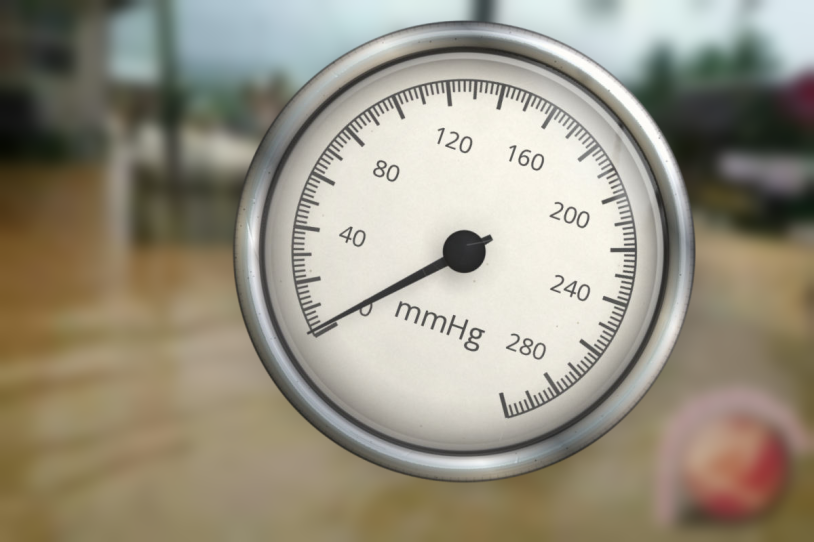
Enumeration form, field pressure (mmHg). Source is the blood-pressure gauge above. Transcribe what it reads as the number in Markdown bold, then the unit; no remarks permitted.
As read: **2** mmHg
